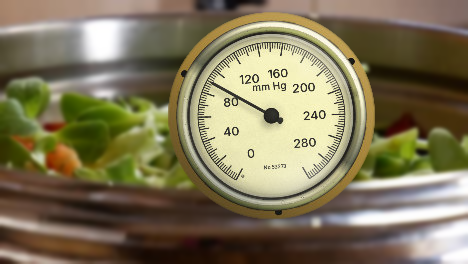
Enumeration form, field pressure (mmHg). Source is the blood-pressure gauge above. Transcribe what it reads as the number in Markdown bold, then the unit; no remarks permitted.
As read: **90** mmHg
